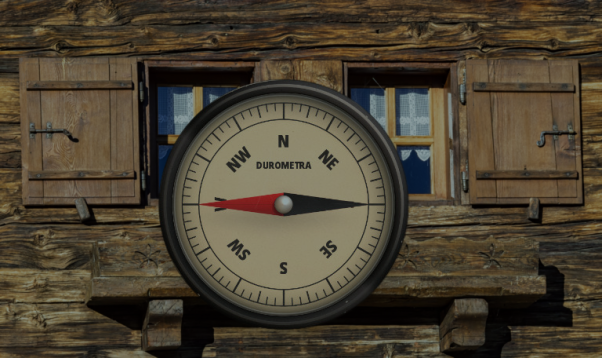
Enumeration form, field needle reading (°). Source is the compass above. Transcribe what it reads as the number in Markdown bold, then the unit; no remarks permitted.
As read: **270** °
